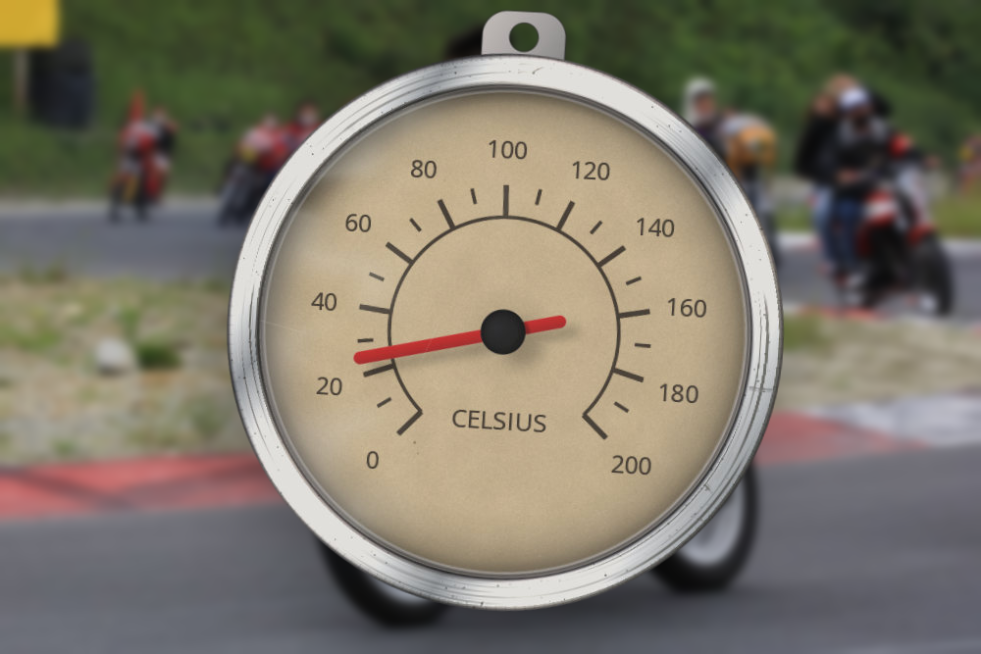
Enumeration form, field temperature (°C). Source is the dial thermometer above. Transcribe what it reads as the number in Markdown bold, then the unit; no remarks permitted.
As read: **25** °C
